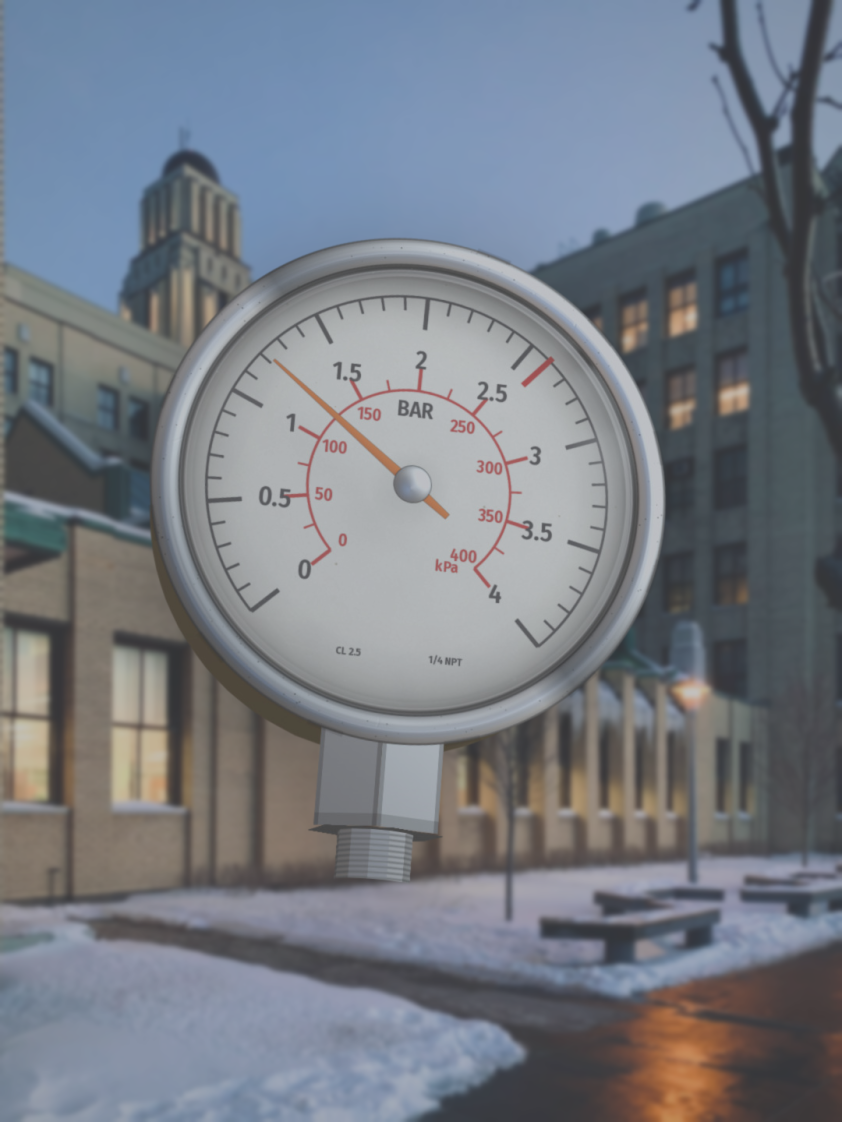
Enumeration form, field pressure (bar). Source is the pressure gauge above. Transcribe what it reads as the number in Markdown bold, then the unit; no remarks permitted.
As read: **1.2** bar
